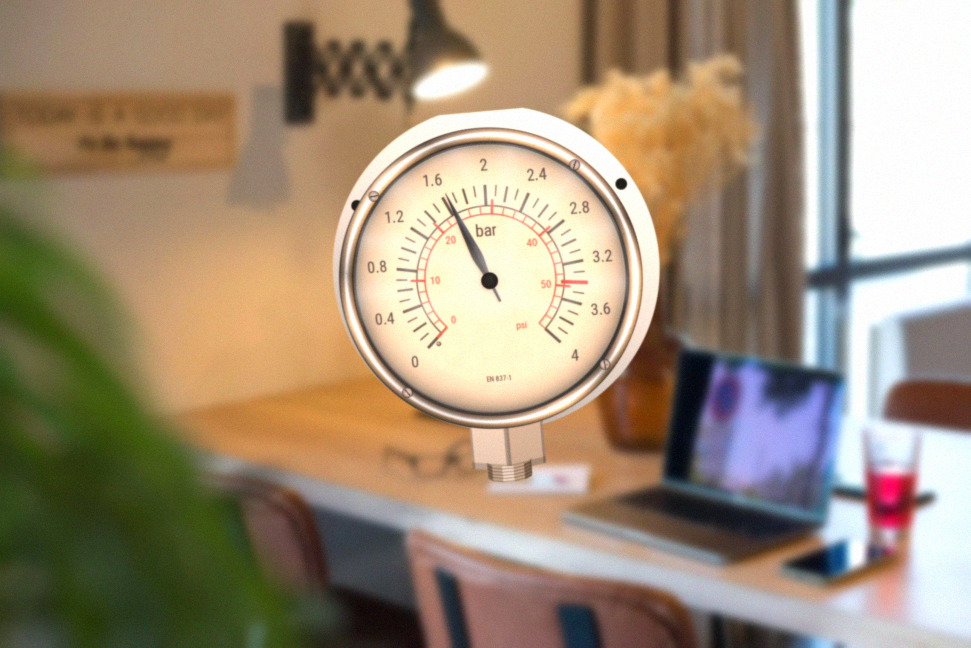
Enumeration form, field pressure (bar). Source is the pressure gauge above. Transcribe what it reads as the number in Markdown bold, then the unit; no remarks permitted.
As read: **1.65** bar
